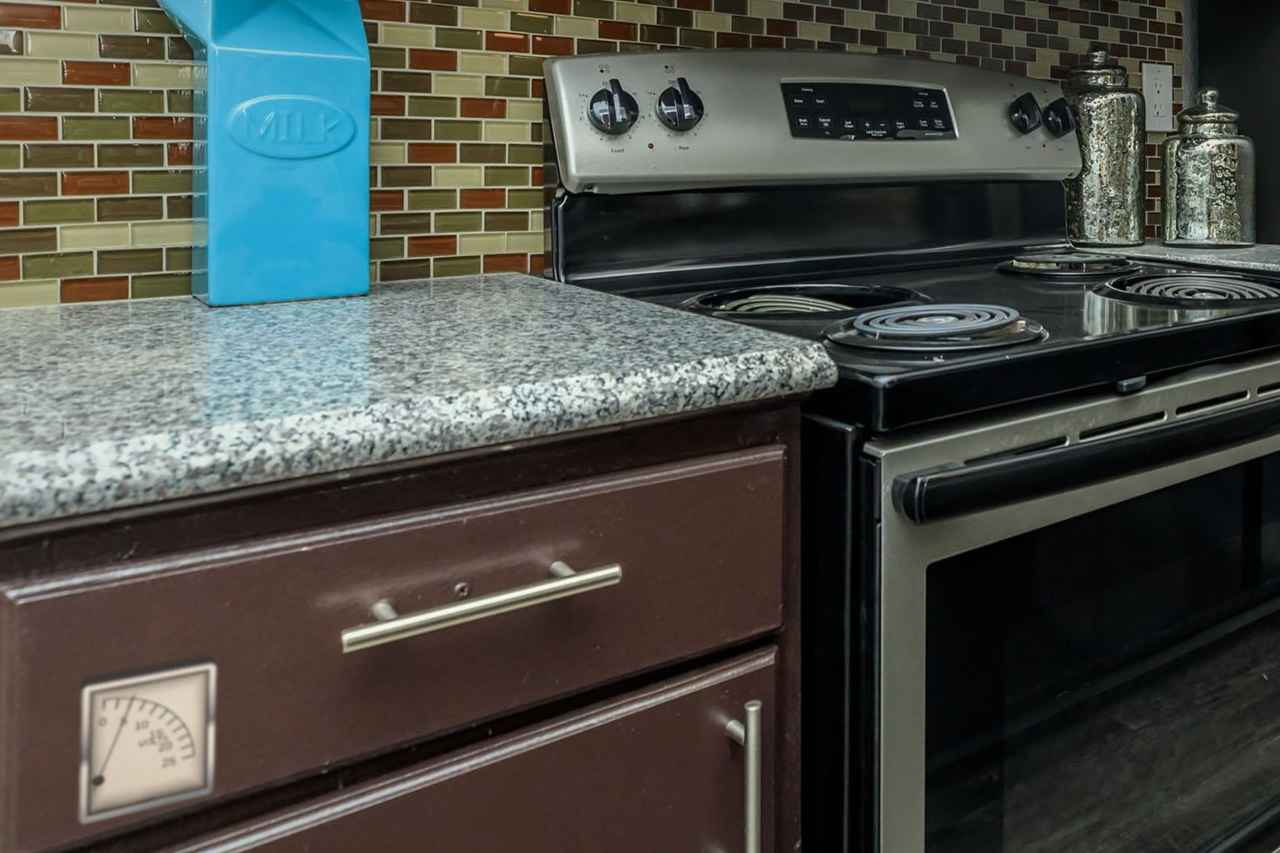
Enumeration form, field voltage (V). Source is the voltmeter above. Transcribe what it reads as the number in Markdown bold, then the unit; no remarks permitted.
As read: **5** V
